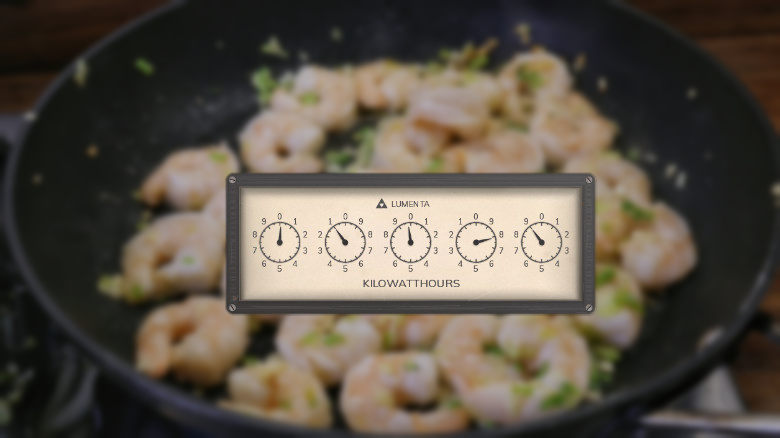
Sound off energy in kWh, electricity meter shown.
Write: 979 kWh
